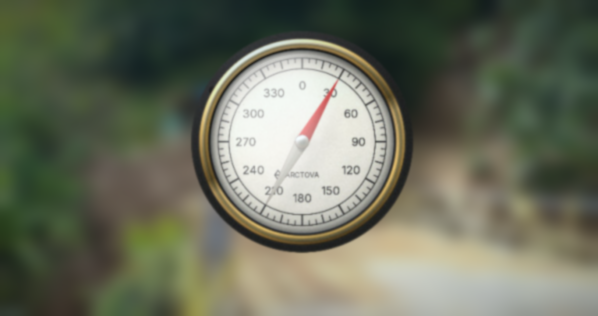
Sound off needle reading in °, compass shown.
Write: 30 °
